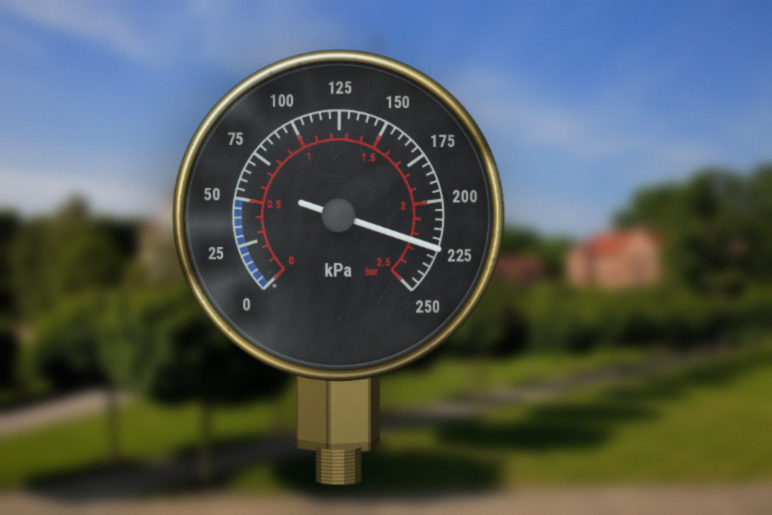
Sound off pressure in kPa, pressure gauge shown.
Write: 225 kPa
